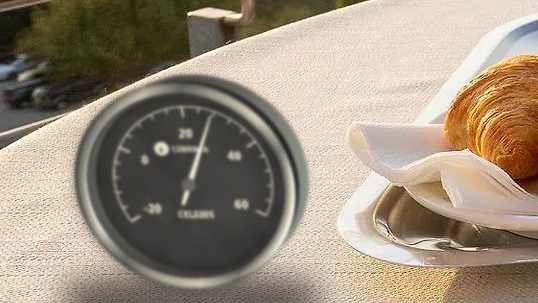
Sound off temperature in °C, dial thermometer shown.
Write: 28 °C
